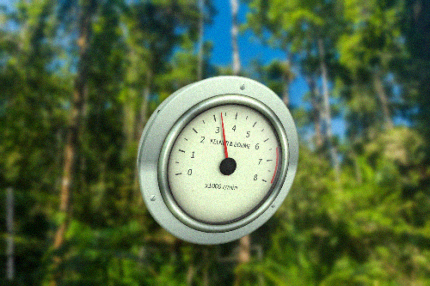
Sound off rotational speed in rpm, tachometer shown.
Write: 3250 rpm
